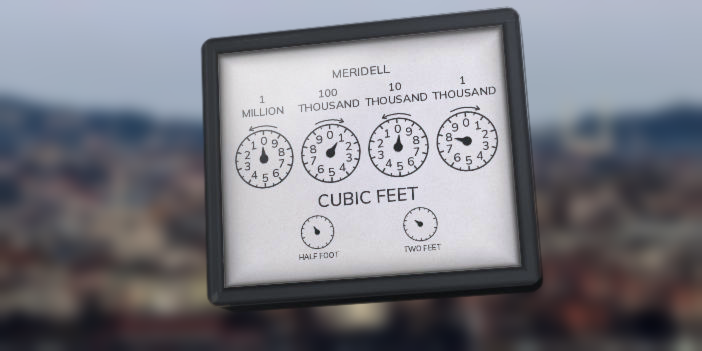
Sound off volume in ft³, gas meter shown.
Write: 9800 ft³
